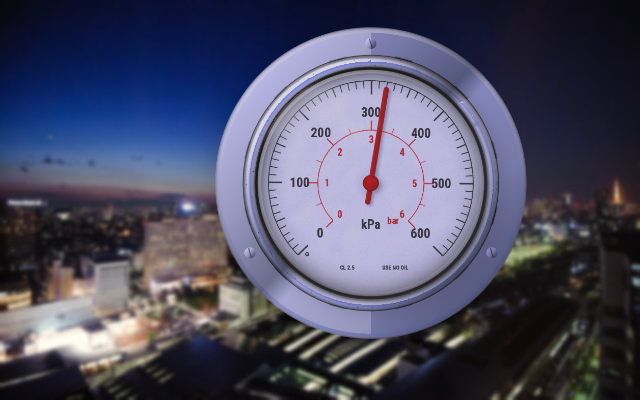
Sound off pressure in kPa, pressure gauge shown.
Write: 320 kPa
